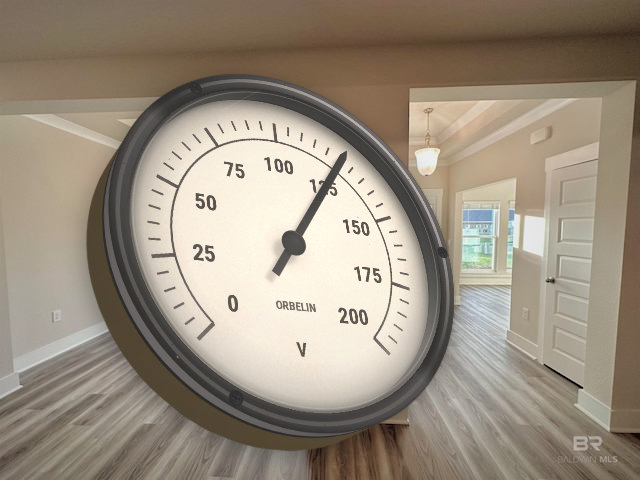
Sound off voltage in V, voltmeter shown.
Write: 125 V
